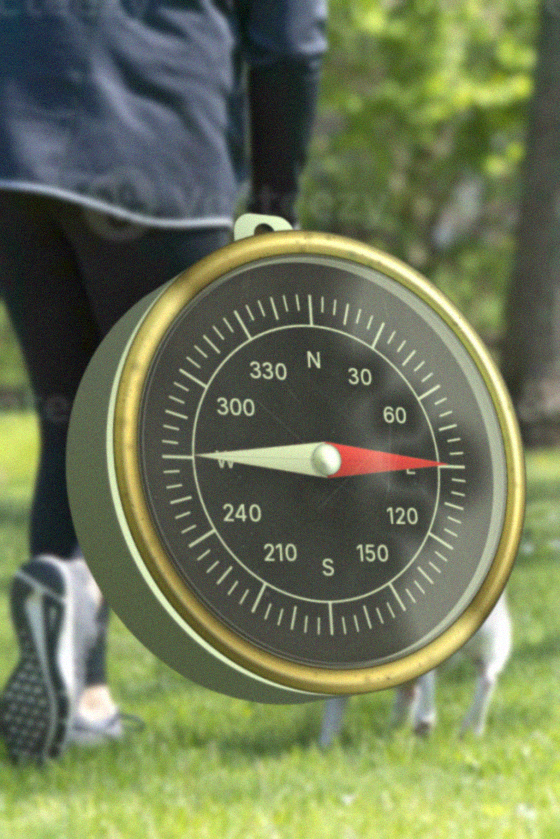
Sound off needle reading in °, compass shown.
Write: 90 °
